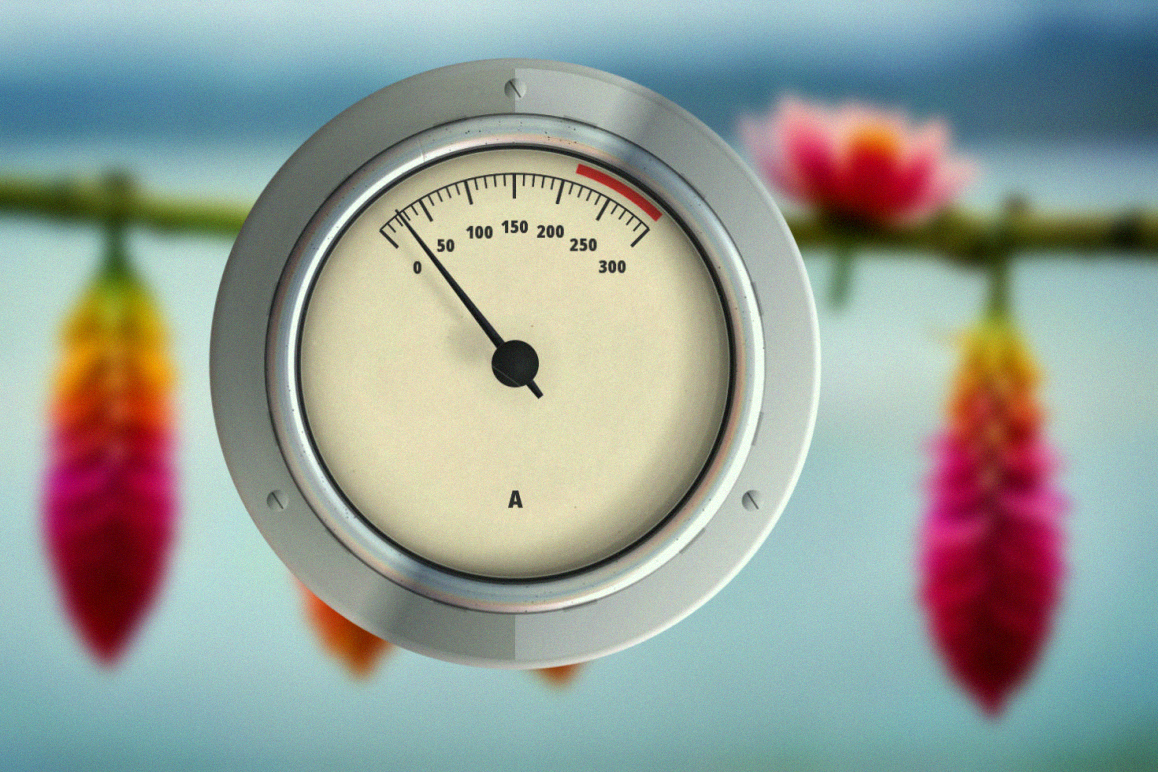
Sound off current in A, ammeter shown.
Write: 25 A
